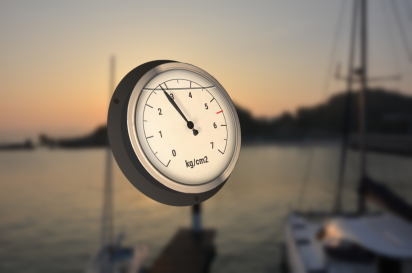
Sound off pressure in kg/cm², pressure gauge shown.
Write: 2.75 kg/cm²
